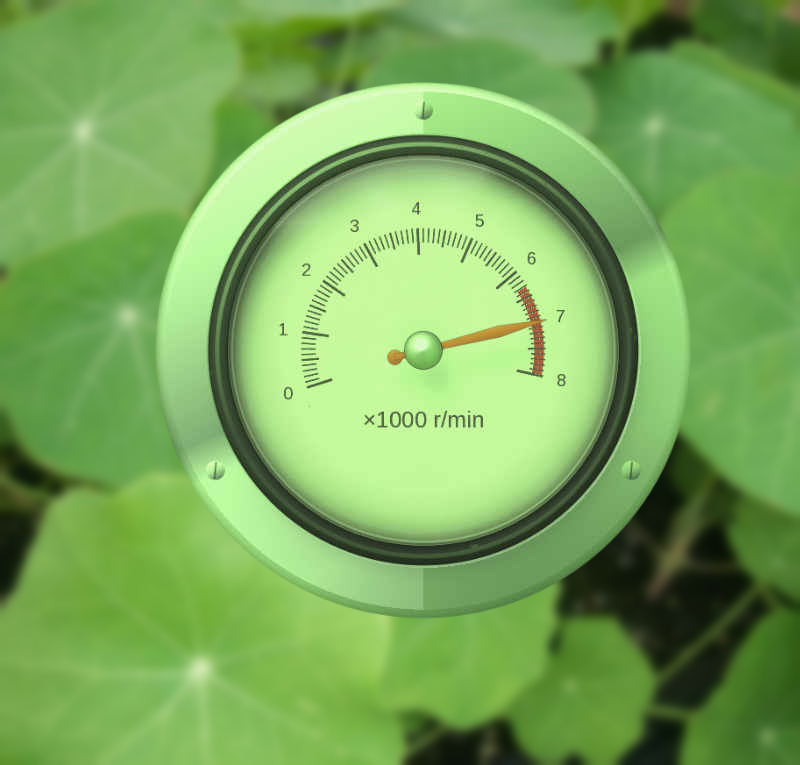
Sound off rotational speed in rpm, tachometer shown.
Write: 7000 rpm
